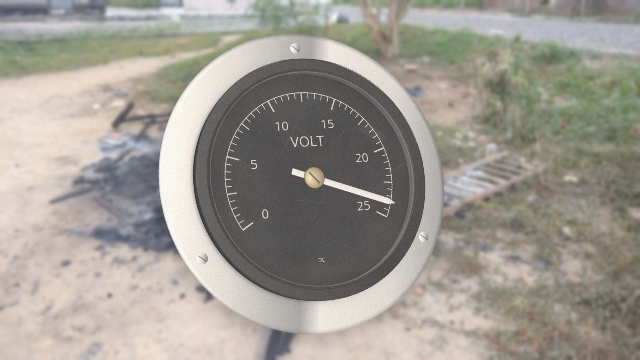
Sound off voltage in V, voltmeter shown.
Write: 24 V
